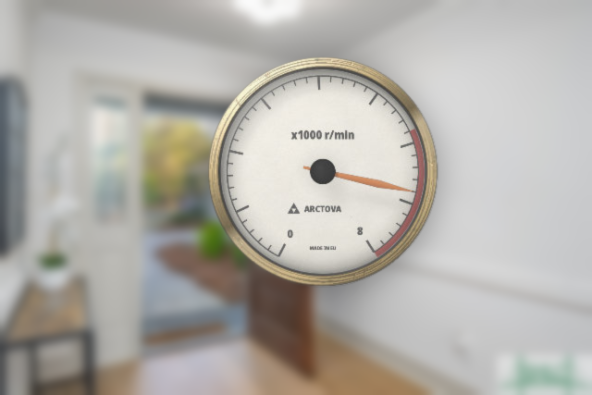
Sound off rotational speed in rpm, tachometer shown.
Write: 6800 rpm
